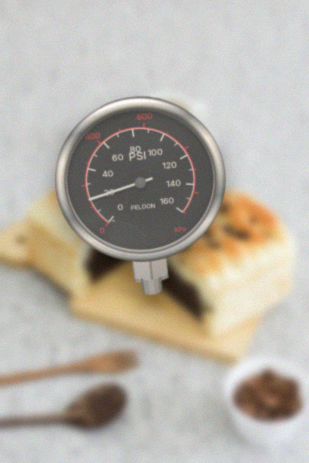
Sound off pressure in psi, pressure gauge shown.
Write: 20 psi
